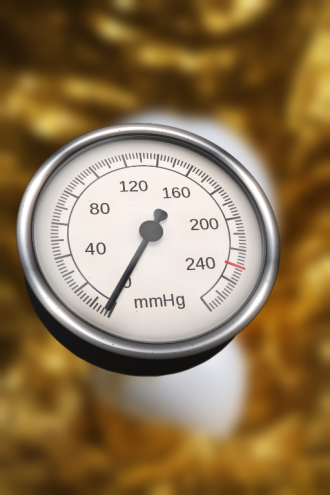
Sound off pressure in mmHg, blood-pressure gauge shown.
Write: 2 mmHg
